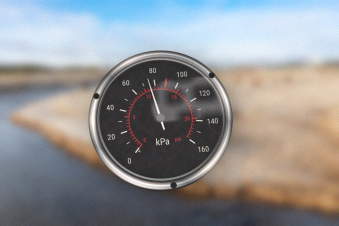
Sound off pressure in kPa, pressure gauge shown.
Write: 75 kPa
